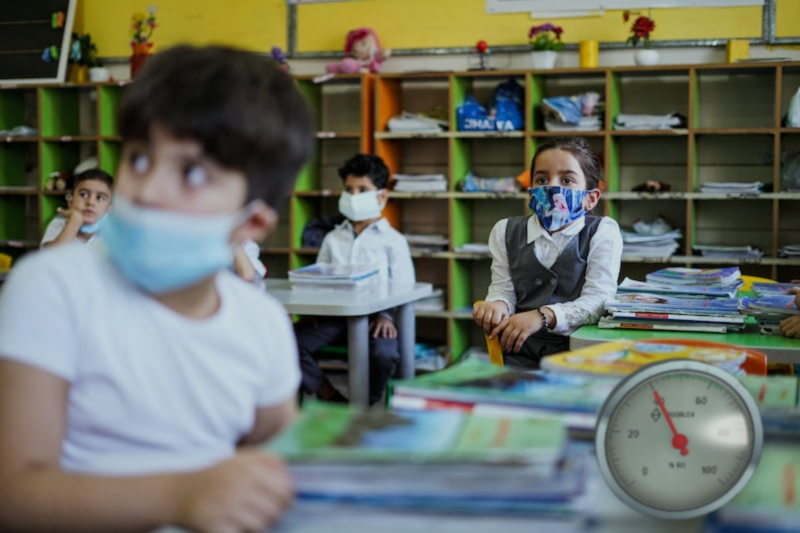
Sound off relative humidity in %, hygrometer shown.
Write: 40 %
